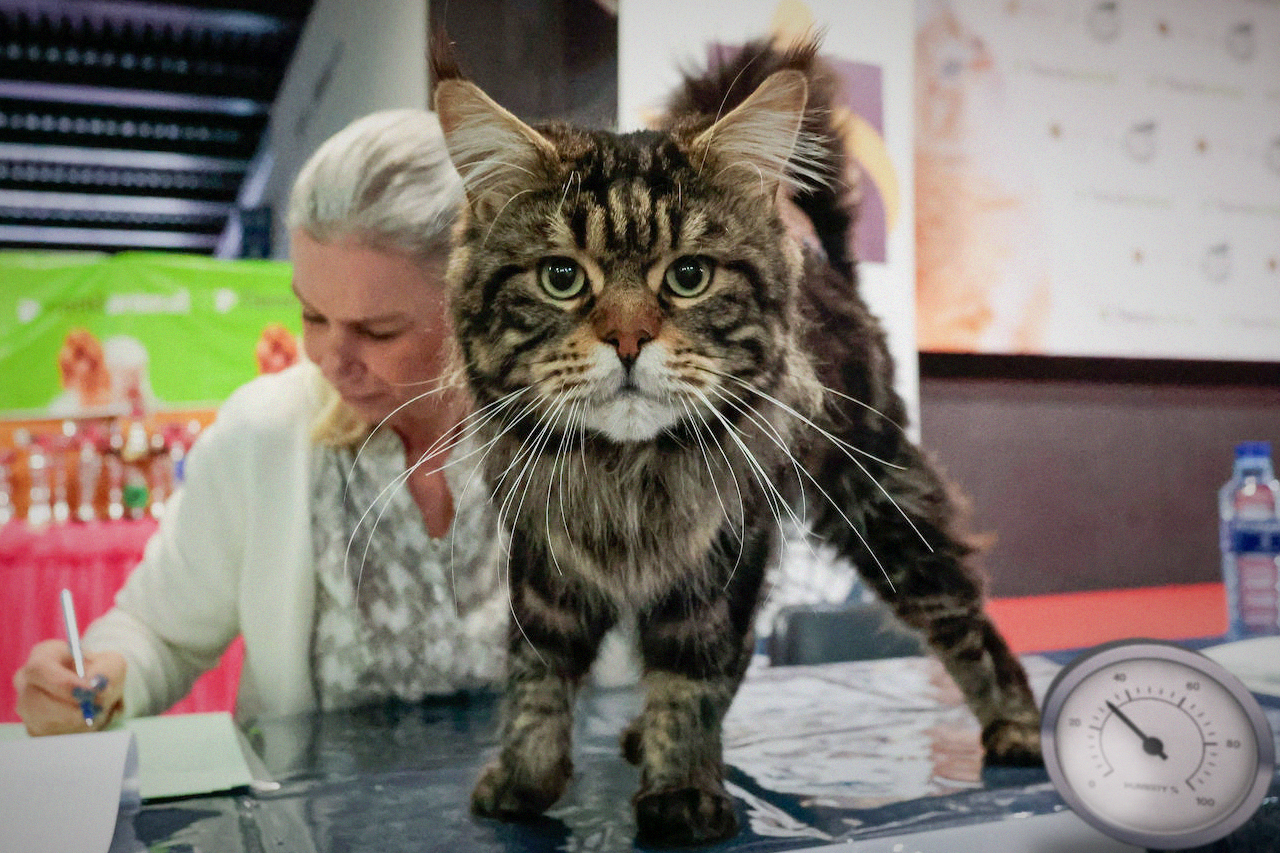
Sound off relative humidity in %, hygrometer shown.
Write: 32 %
